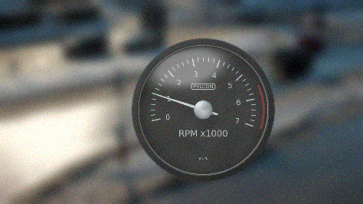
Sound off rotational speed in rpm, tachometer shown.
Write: 1000 rpm
